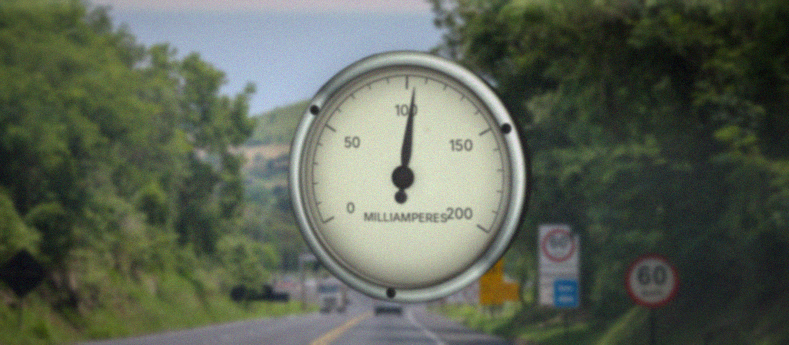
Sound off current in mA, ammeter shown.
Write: 105 mA
